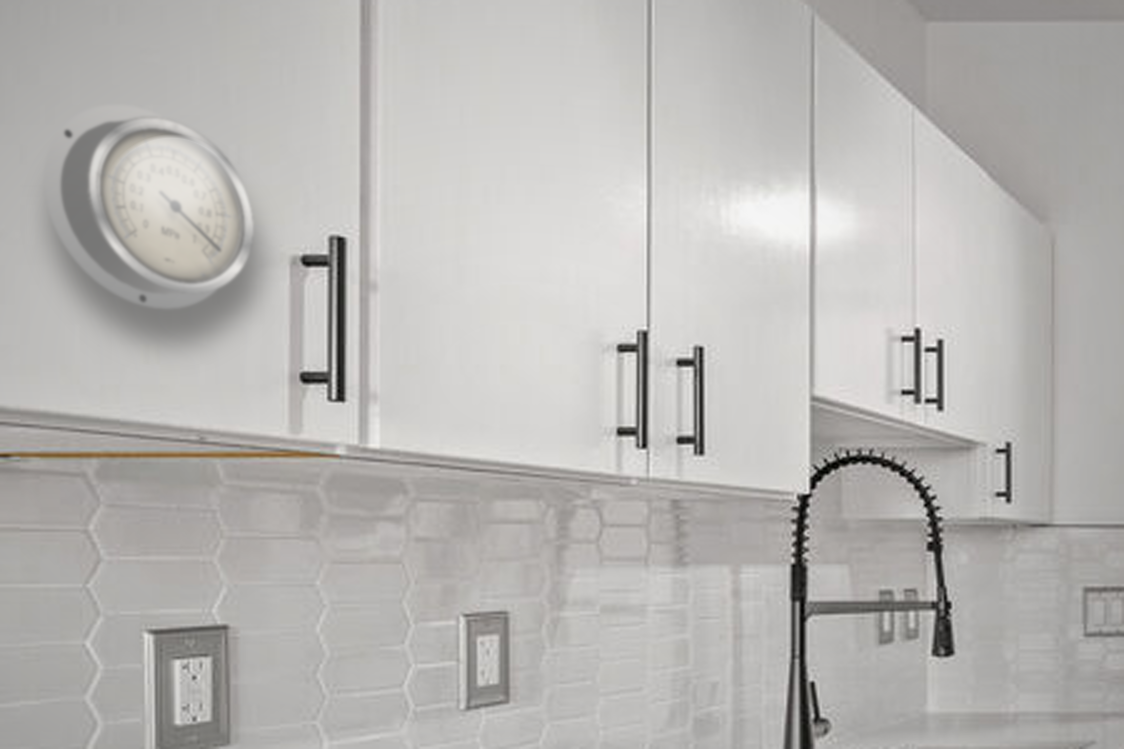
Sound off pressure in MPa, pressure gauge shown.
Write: 0.95 MPa
